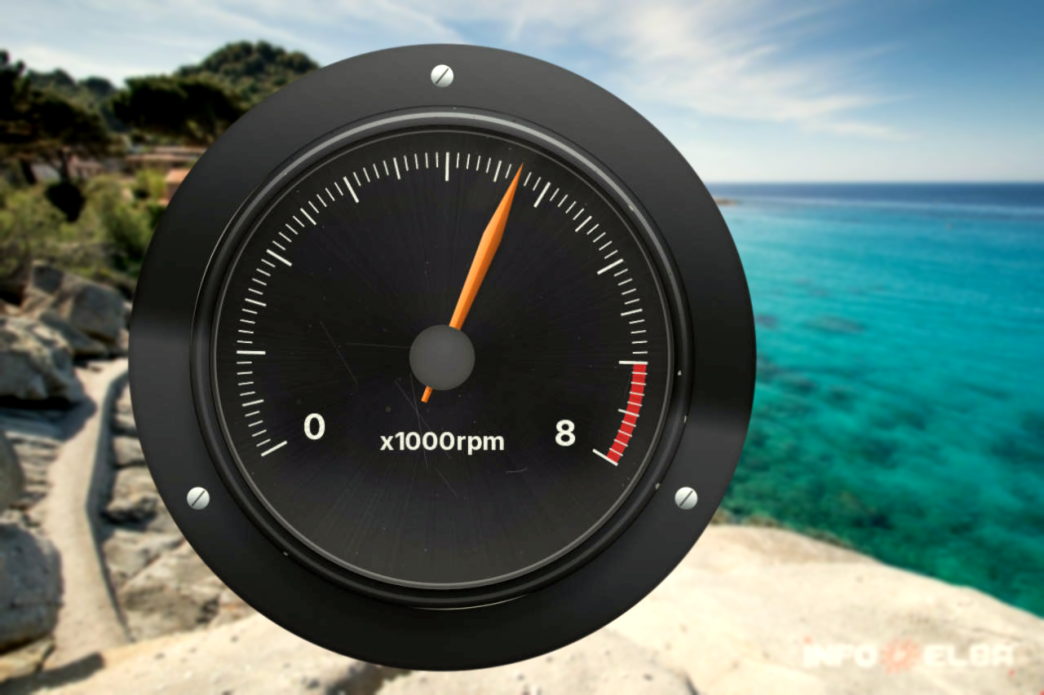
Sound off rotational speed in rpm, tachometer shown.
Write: 4700 rpm
